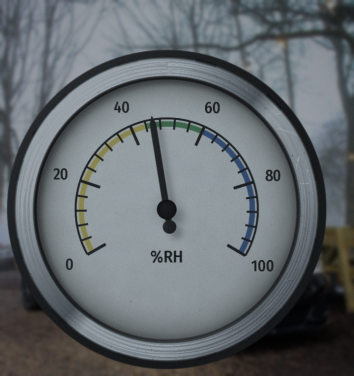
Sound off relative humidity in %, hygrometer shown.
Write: 46 %
